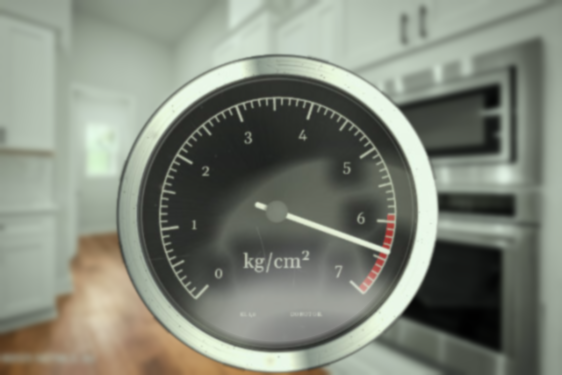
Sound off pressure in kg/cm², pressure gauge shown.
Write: 6.4 kg/cm²
